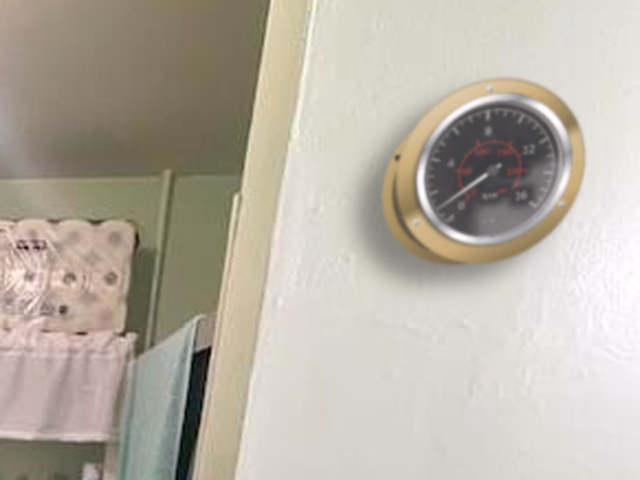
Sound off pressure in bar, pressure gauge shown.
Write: 1 bar
